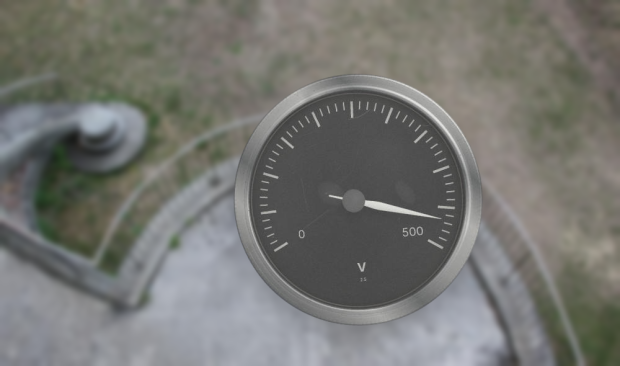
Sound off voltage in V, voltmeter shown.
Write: 465 V
